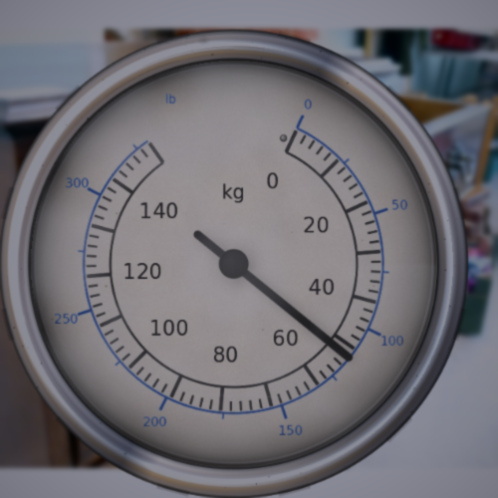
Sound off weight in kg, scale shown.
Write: 52 kg
